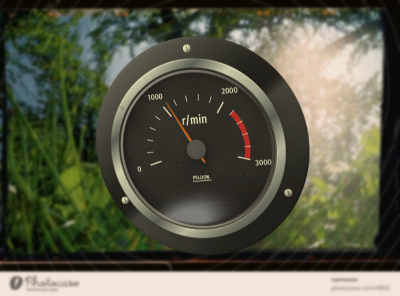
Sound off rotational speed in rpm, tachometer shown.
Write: 1100 rpm
